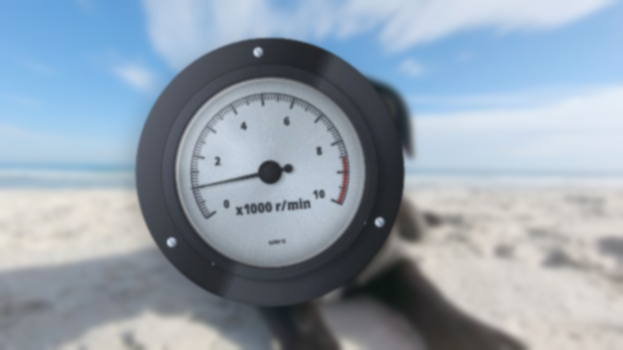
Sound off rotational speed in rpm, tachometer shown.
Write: 1000 rpm
